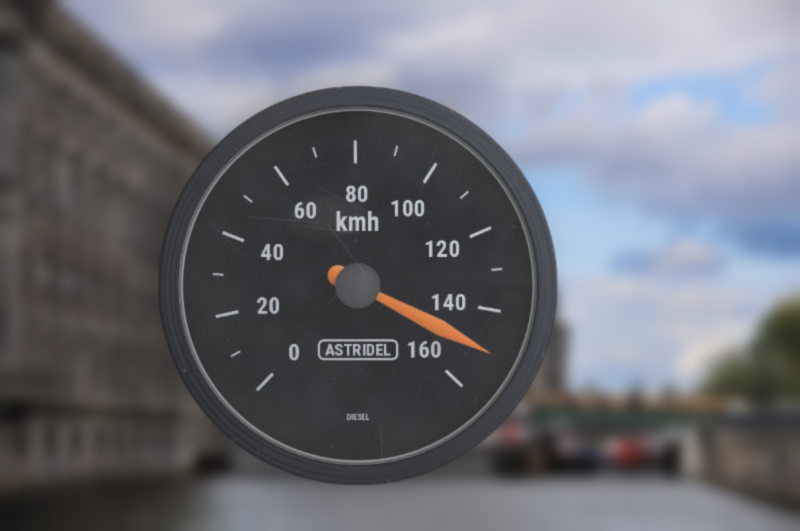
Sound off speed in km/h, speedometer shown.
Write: 150 km/h
